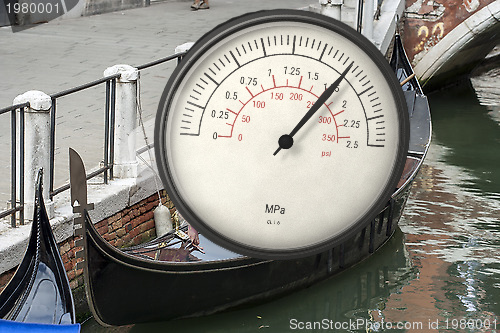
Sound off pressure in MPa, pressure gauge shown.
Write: 1.75 MPa
